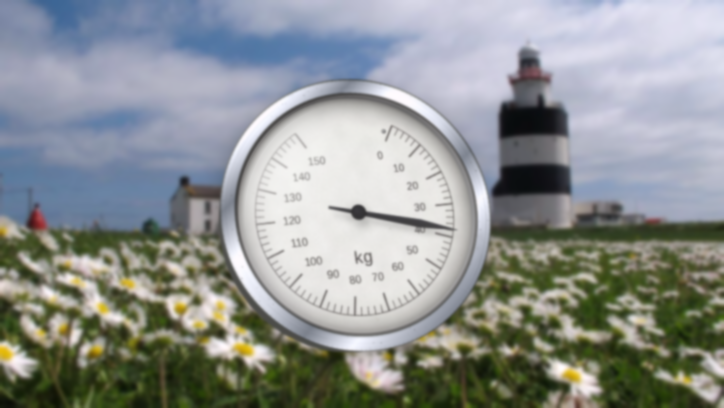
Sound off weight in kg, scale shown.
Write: 38 kg
